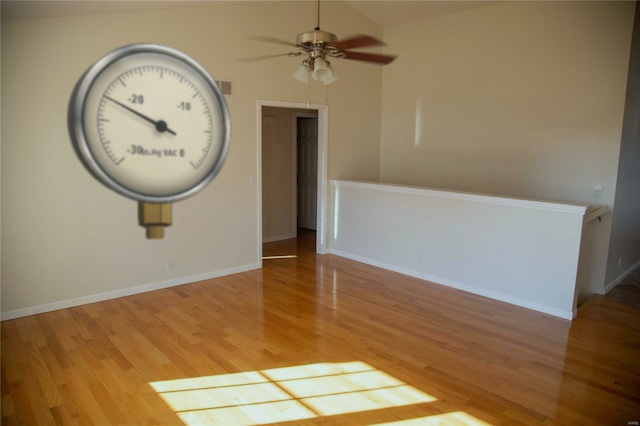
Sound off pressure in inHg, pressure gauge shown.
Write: -22.5 inHg
